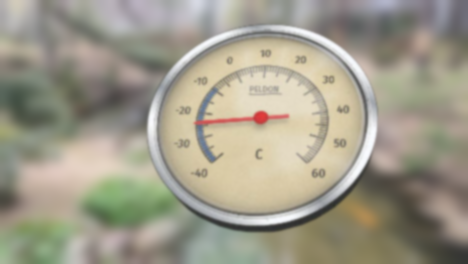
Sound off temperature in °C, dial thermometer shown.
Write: -25 °C
